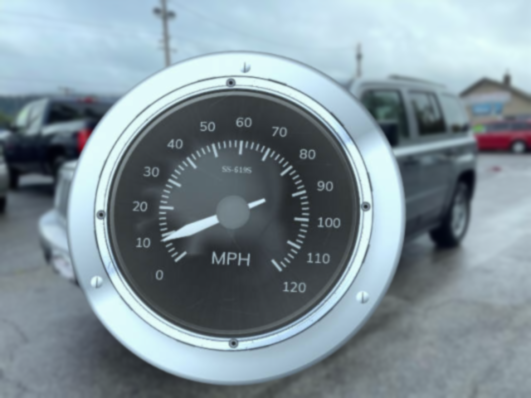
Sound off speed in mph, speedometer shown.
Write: 8 mph
